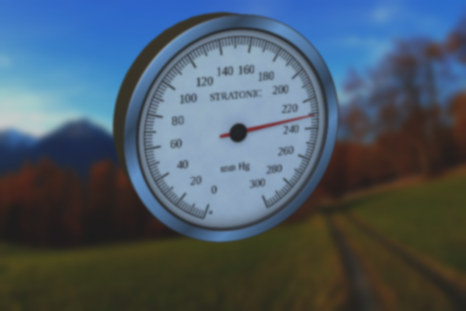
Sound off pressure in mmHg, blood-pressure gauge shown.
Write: 230 mmHg
